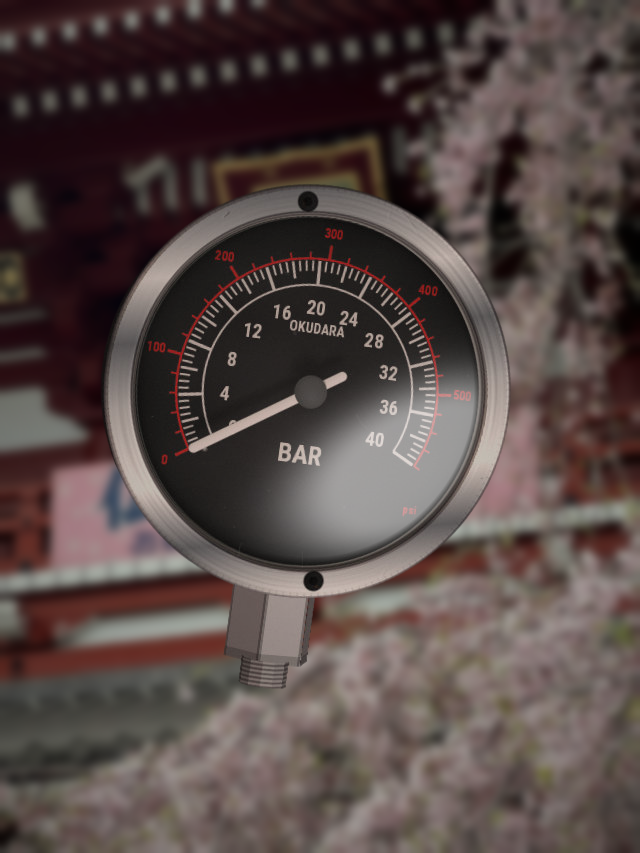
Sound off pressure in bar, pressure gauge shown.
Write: 0 bar
